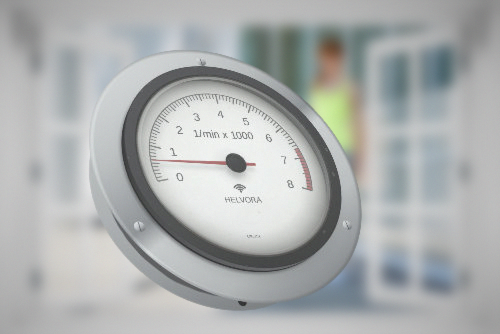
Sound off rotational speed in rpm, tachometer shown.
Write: 500 rpm
